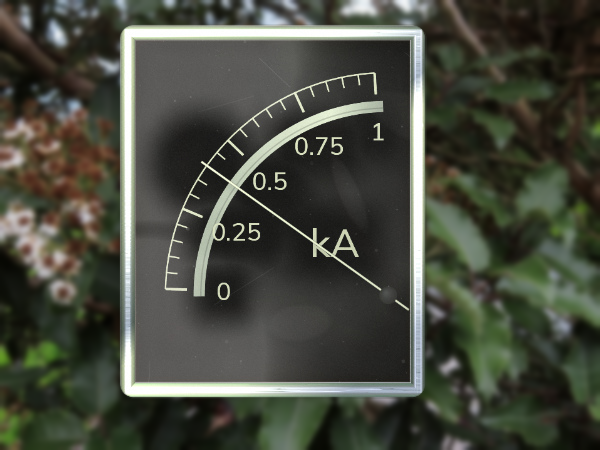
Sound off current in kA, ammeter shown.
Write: 0.4 kA
